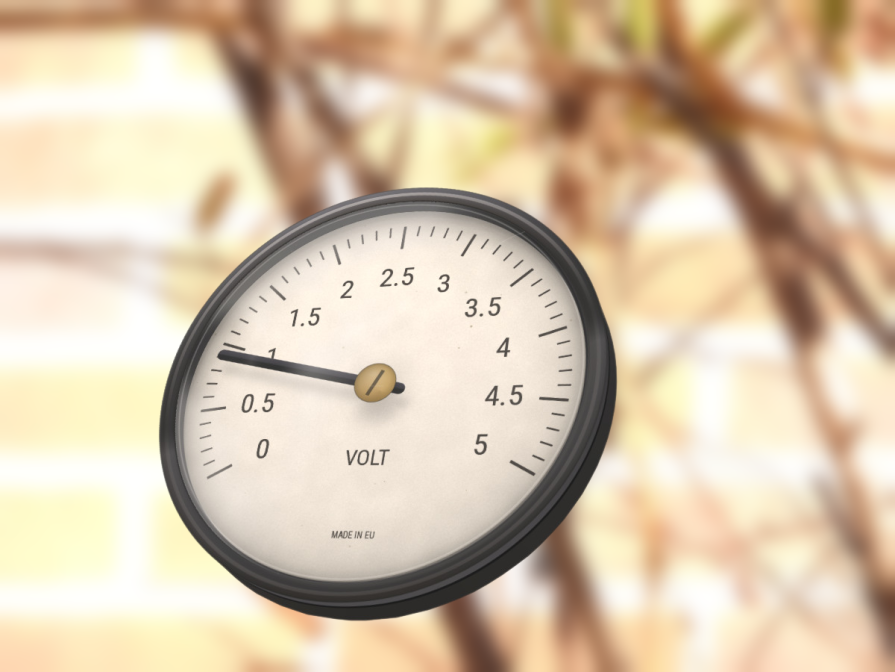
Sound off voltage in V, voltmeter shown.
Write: 0.9 V
